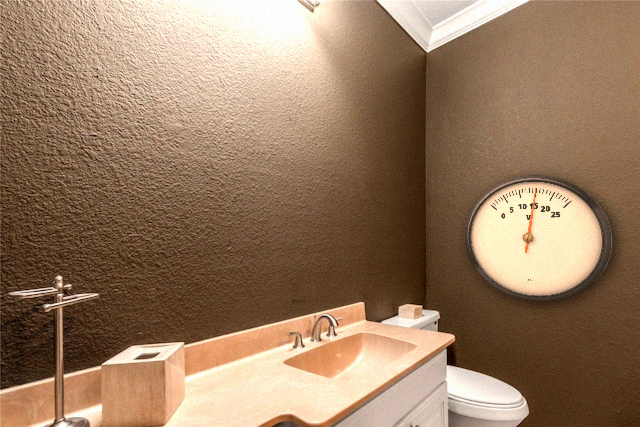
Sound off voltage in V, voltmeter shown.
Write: 15 V
